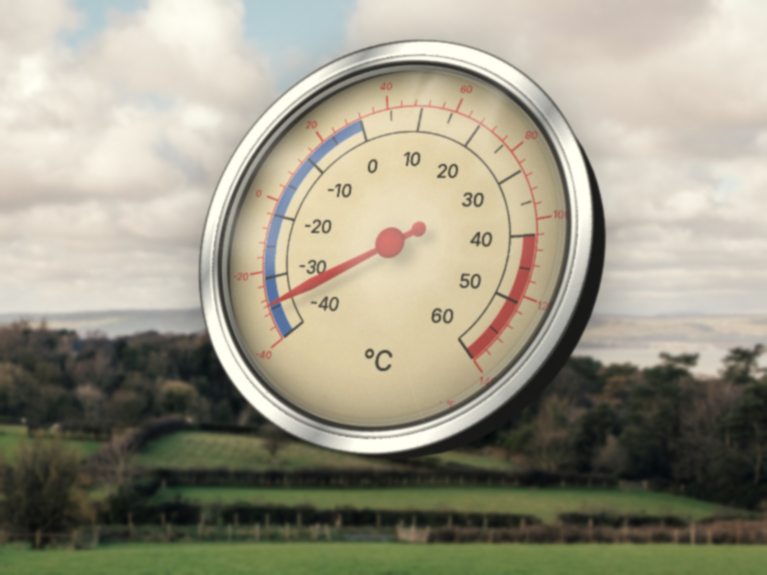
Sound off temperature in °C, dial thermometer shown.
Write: -35 °C
